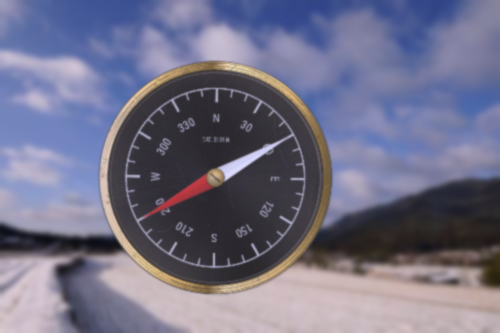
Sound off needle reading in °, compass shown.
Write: 240 °
